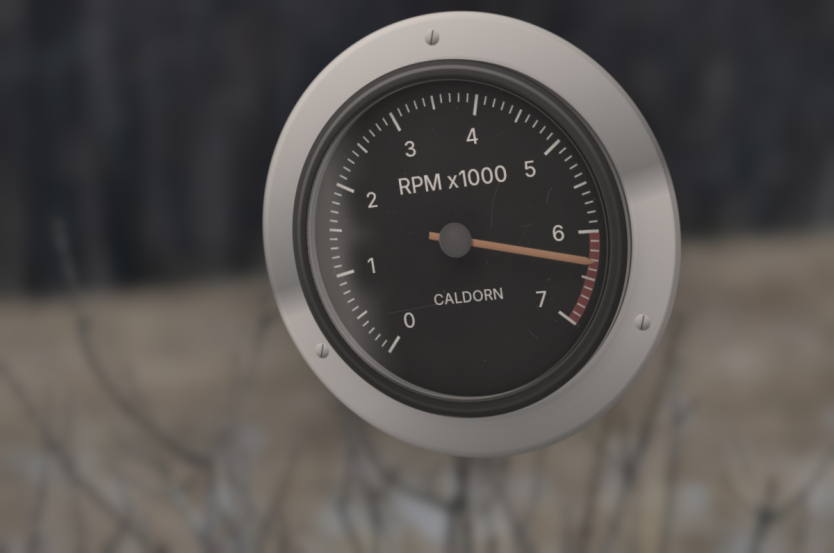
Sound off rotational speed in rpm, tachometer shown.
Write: 6300 rpm
